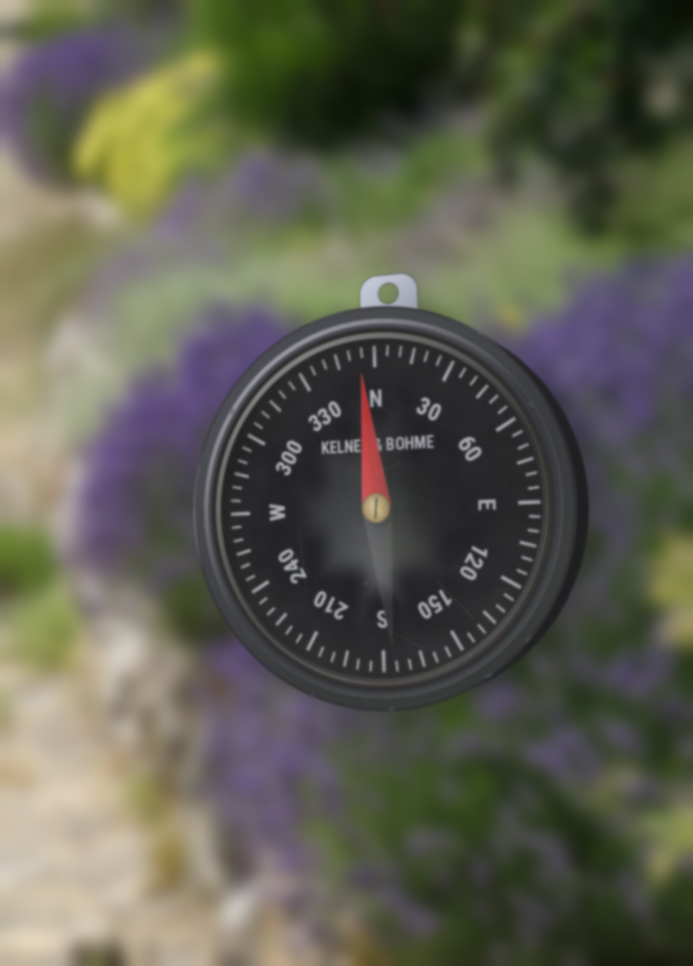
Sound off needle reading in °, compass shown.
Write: 355 °
